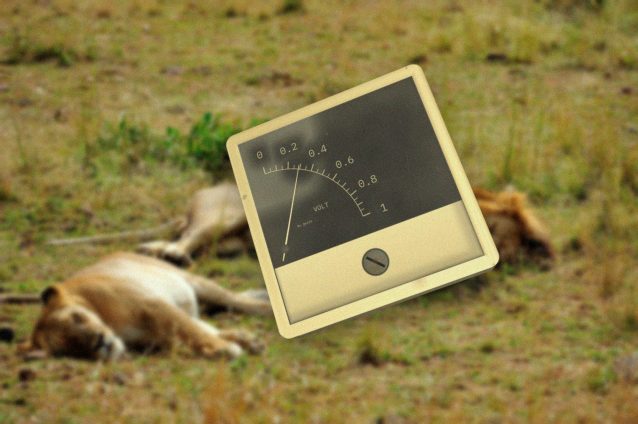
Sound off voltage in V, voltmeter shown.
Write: 0.3 V
